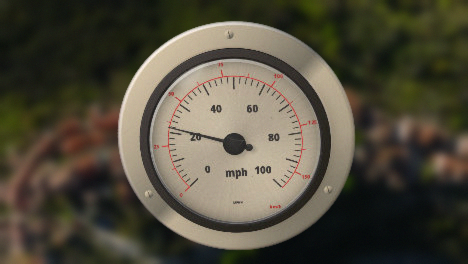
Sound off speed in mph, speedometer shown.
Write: 22 mph
